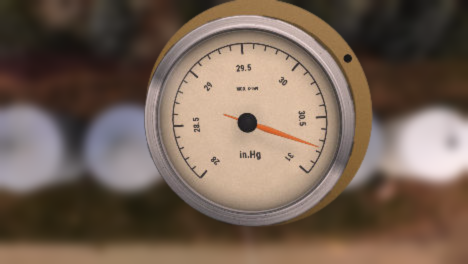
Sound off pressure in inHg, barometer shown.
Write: 30.75 inHg
